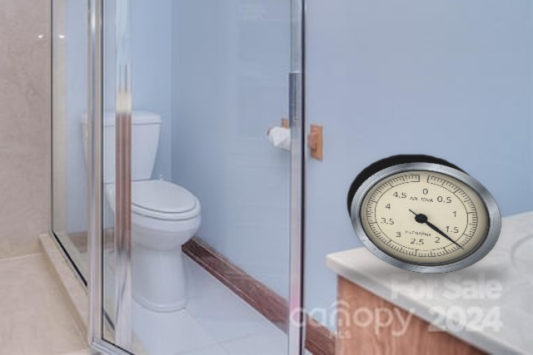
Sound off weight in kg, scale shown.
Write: 1.75 kg
